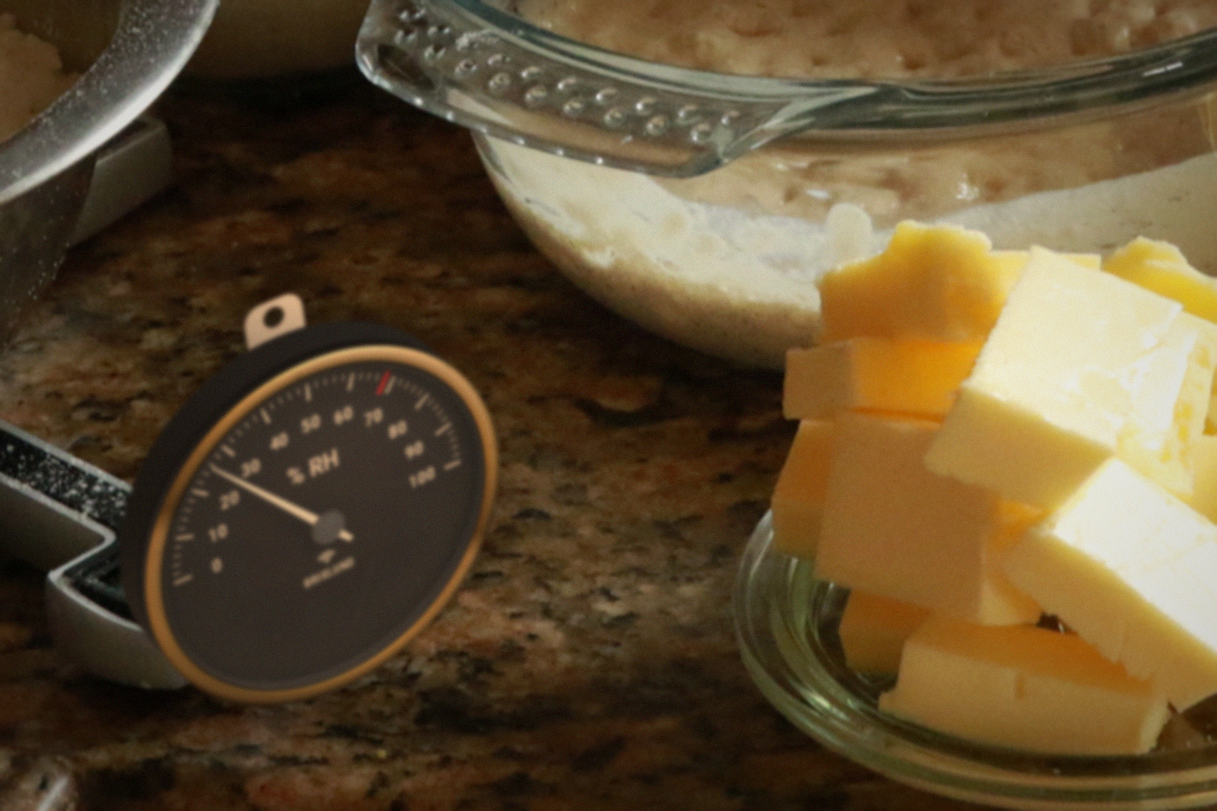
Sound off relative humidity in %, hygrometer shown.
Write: 26 %
